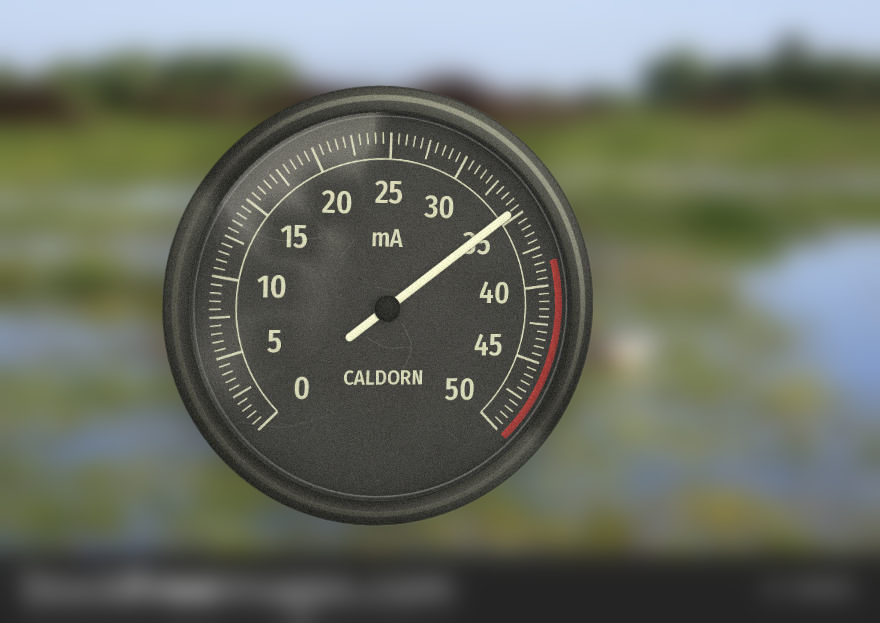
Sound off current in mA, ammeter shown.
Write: 34.5 mA
